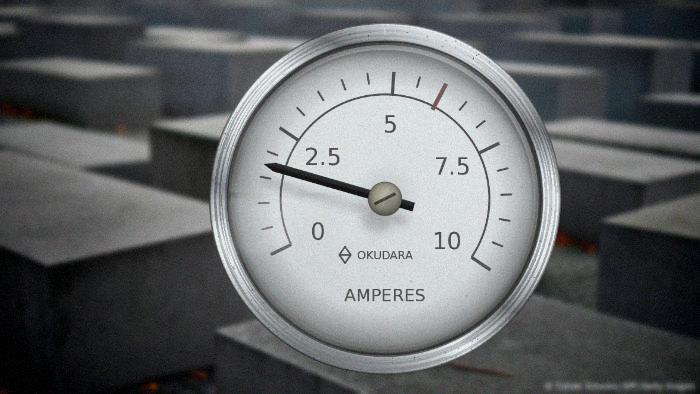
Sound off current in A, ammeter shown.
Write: 1.75 A
